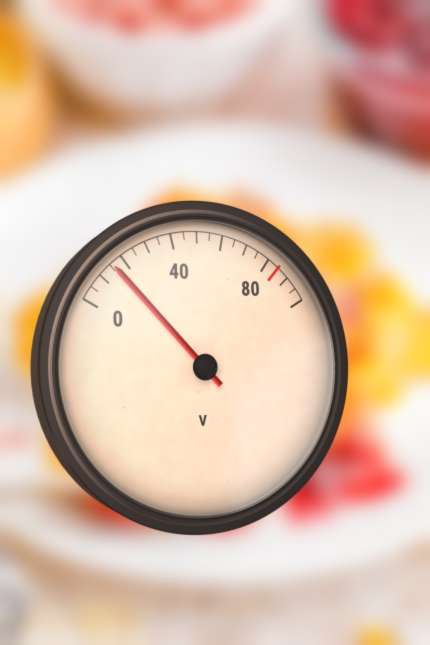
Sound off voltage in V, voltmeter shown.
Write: 15 V
